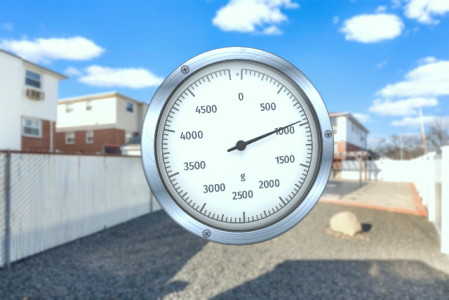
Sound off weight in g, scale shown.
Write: 950 g
